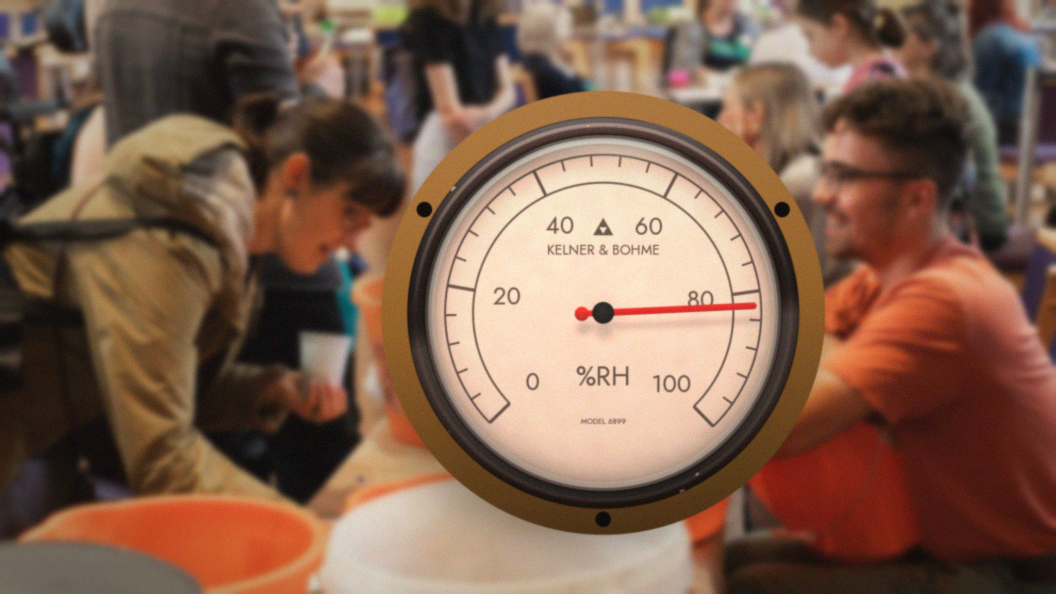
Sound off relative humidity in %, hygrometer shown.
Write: 82 %
